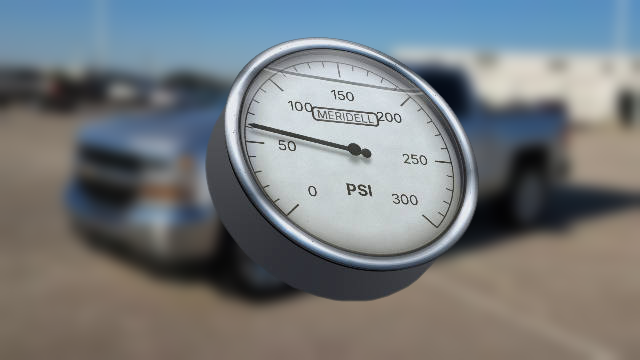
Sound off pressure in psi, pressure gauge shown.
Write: 60 psi
